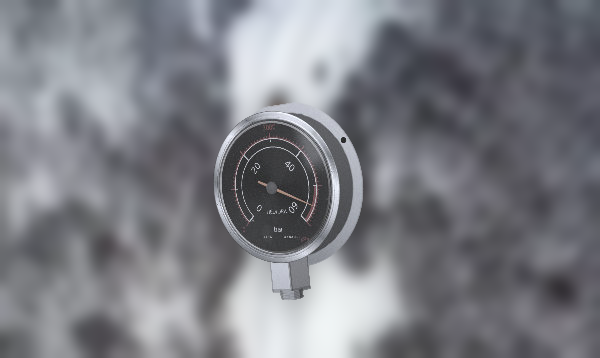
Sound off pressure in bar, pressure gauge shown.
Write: 55 bar
